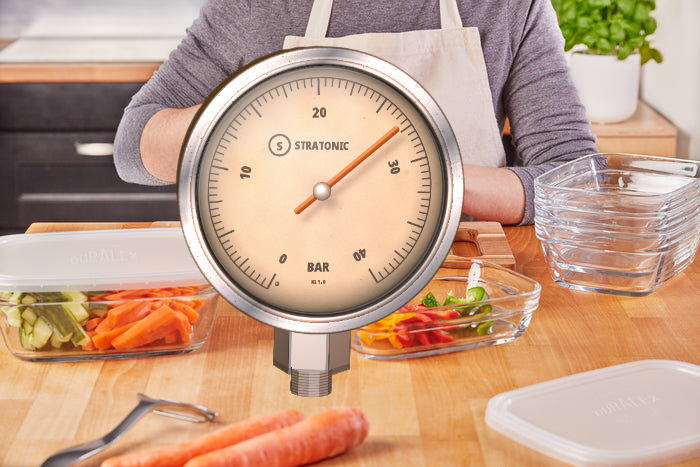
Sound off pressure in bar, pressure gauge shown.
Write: 27 bar
